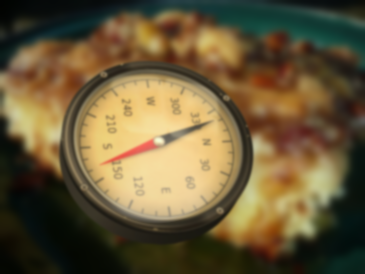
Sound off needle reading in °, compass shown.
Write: 160 °
